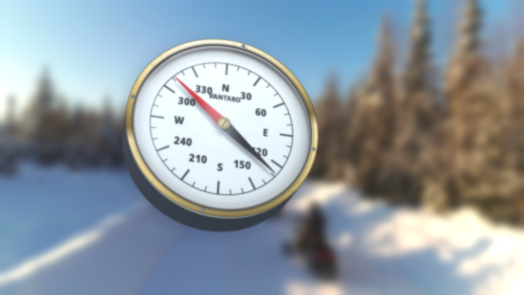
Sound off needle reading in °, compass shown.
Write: 310 °
